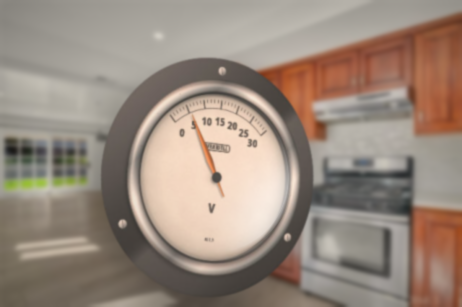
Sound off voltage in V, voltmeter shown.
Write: 5 V
